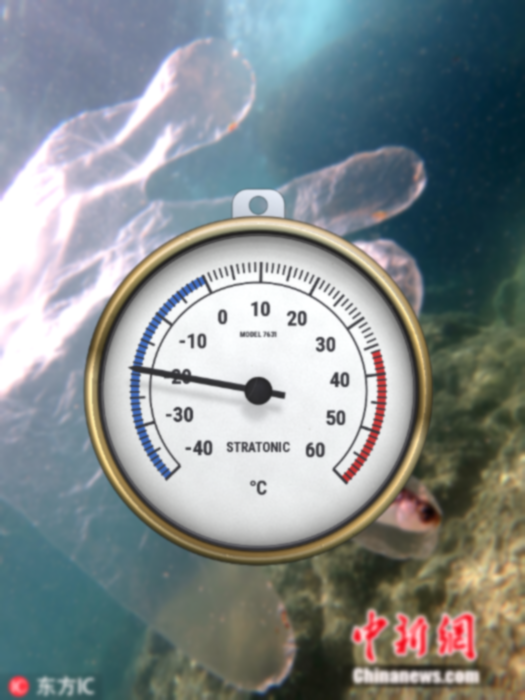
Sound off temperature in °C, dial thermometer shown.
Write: -20 °C
